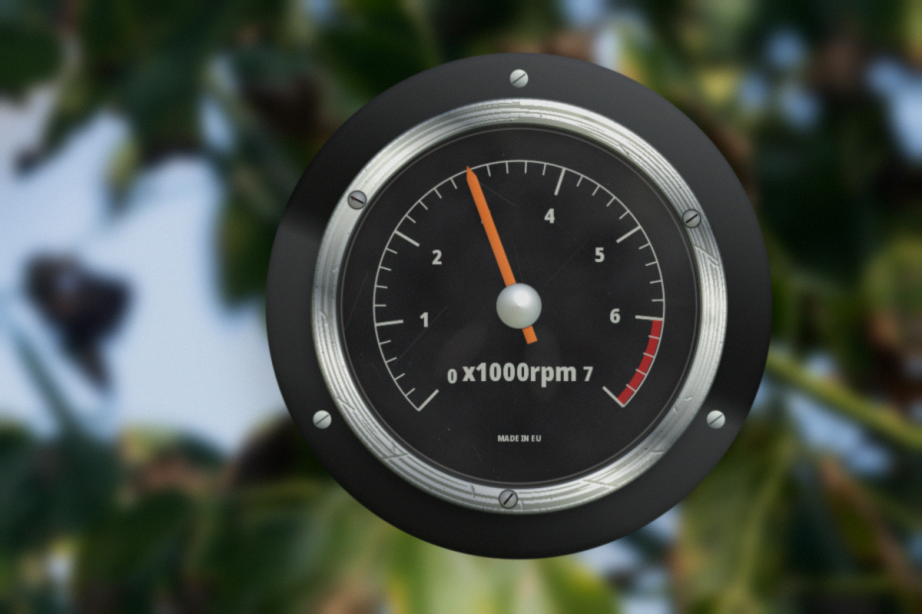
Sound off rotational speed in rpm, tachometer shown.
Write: 3000 rpm
